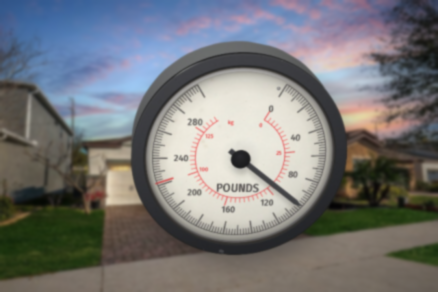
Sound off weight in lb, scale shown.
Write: 100 lb
